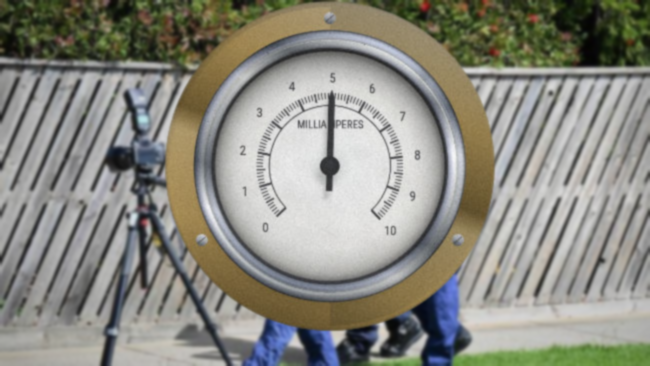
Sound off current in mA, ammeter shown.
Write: 5 mA
